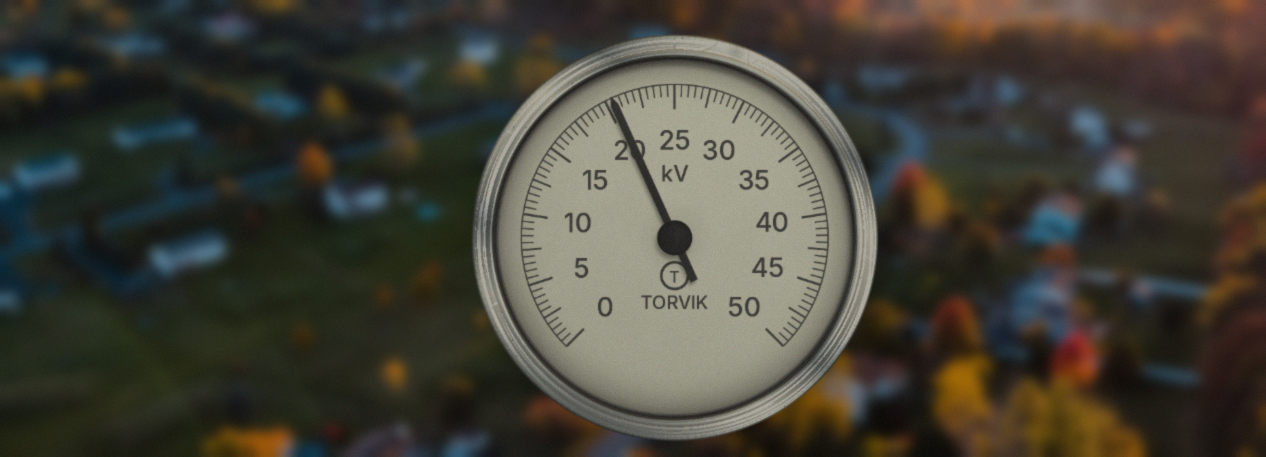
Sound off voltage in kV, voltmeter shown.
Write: 20.5 kV
